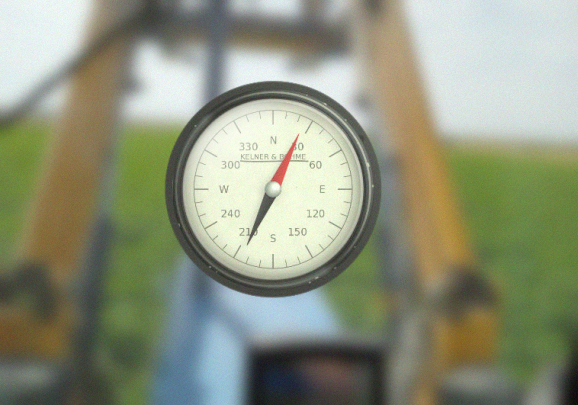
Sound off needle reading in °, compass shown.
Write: 25 °
